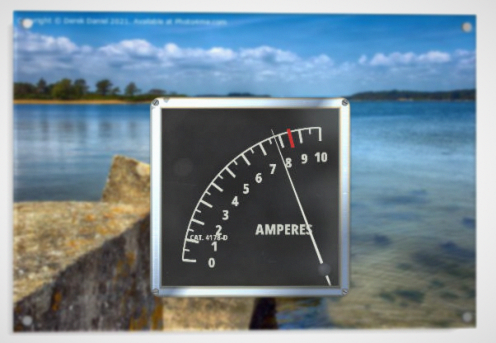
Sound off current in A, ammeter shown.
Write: 7.75 A
